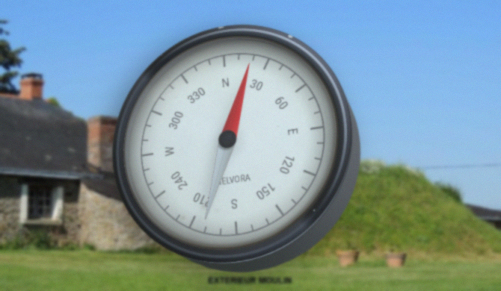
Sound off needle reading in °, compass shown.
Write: 20 °
